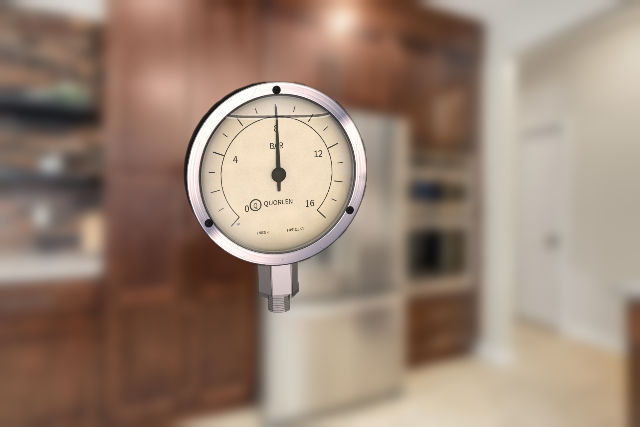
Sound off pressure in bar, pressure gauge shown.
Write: 8 bar
